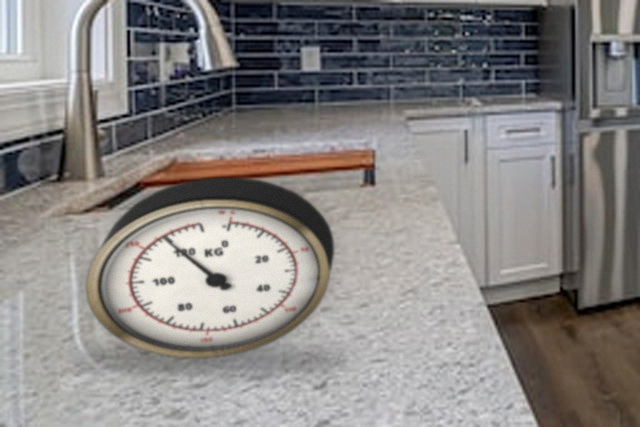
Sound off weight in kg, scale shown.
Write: 120 kg
